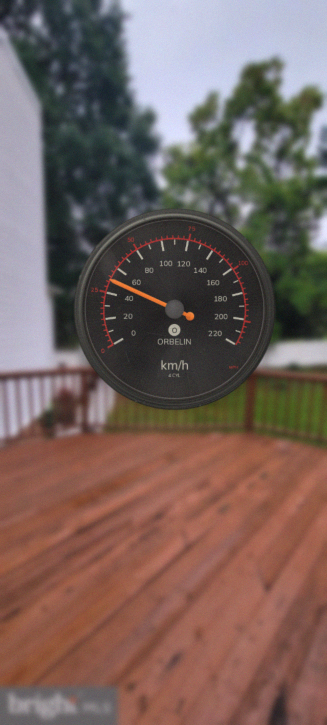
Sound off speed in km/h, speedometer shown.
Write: 50 km/h
